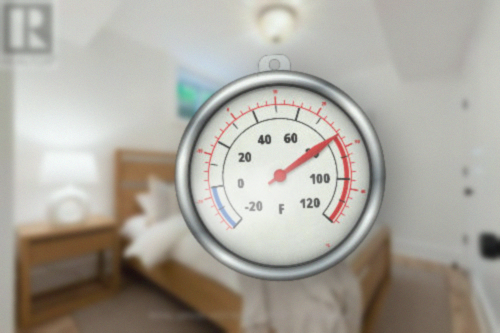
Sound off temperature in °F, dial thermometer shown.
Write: 80 °F
